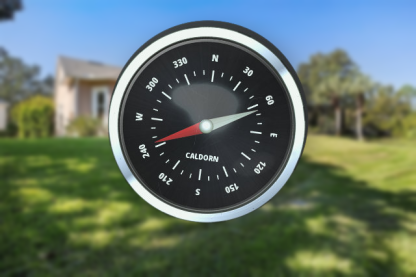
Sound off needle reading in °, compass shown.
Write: 245 °
